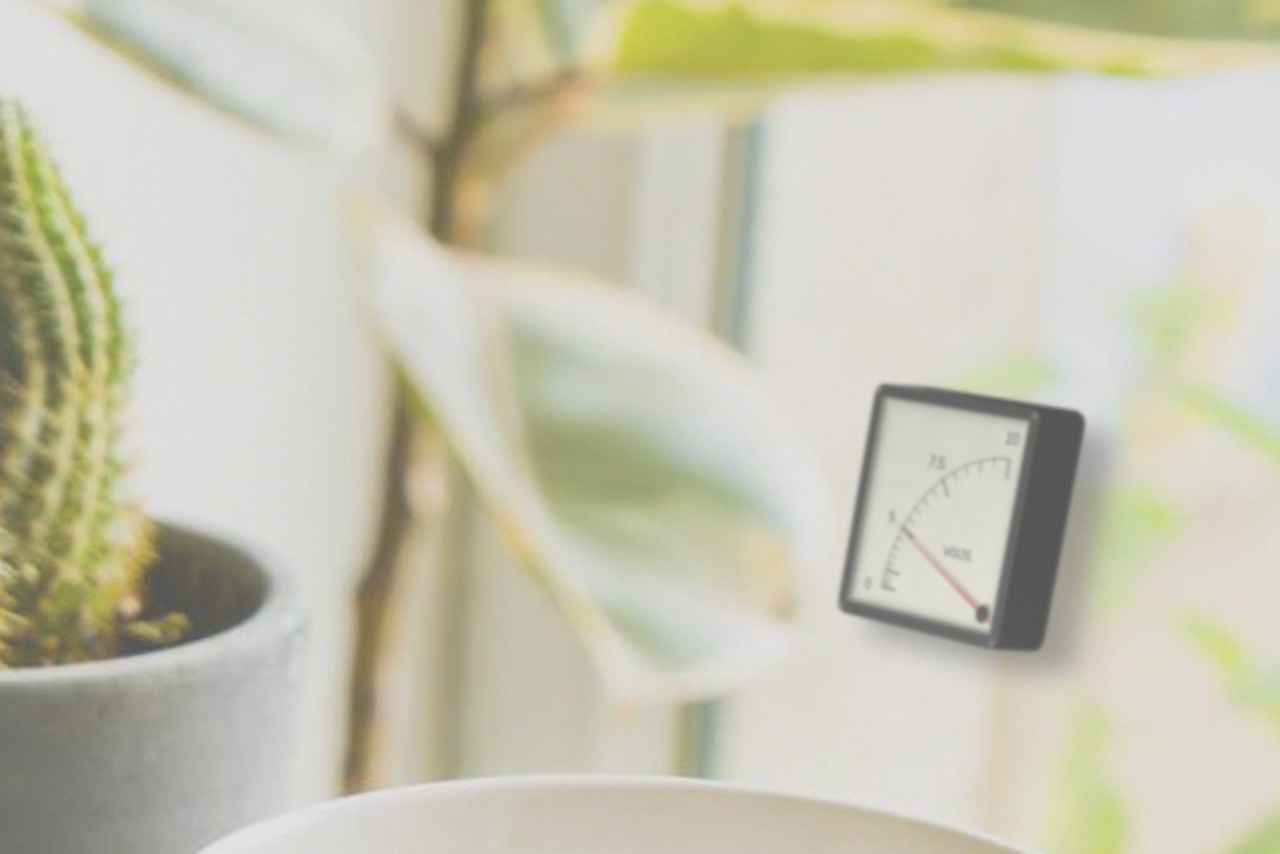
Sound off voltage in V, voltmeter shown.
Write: 5 V
